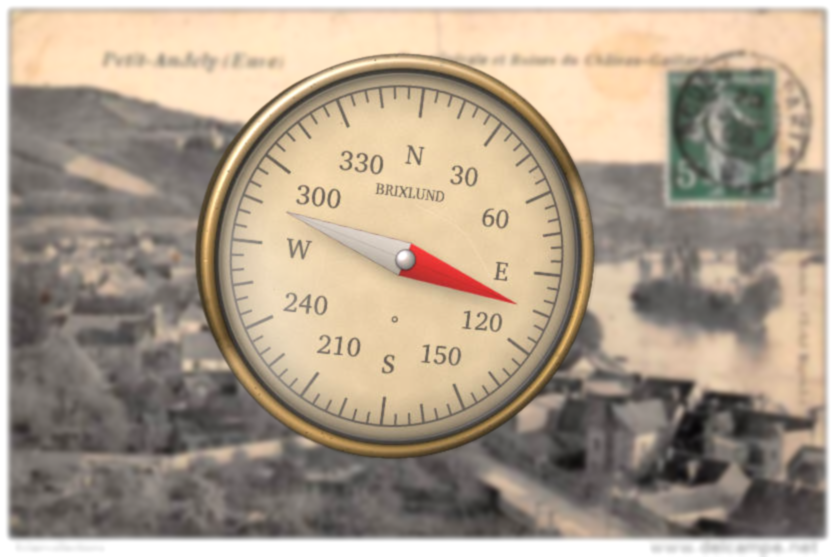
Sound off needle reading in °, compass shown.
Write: 105 °
